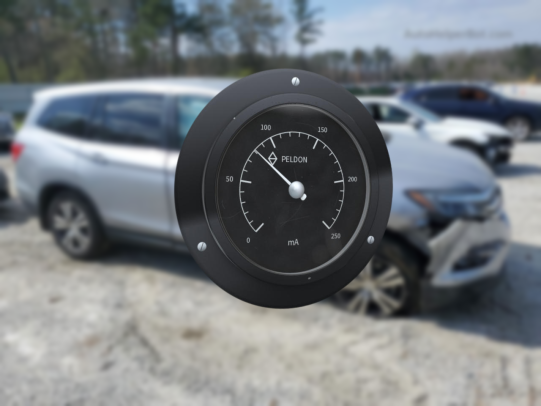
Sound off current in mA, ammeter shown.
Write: 80 mA
